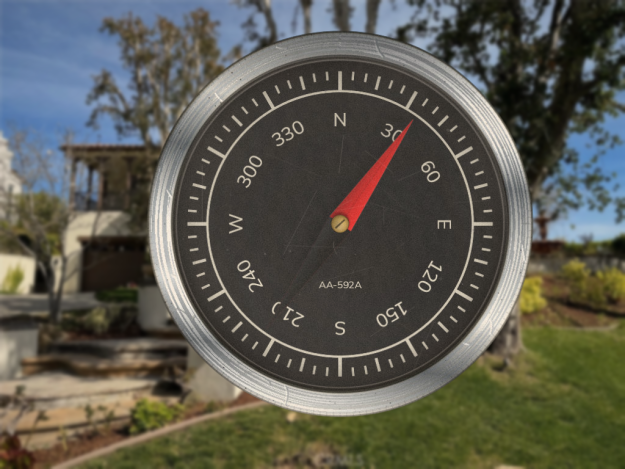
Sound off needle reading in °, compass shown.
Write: 35 °
